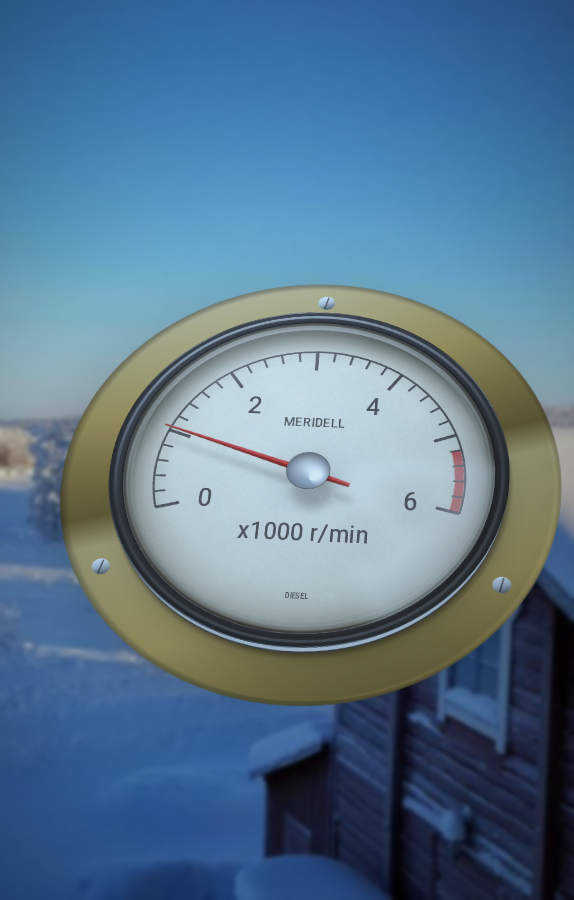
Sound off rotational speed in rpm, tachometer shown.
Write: 1000 rpm
